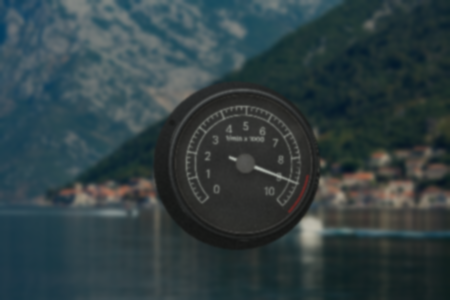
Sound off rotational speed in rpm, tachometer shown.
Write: 9000 rpm
